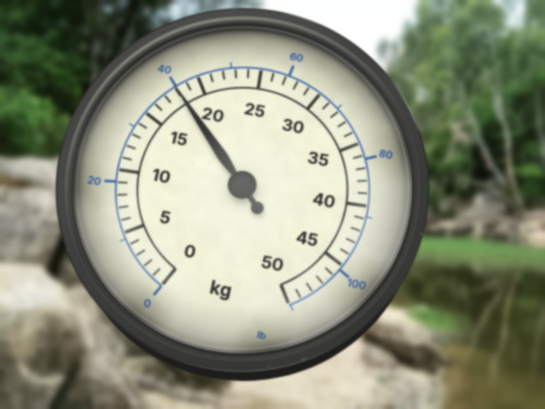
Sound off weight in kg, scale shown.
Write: 18 kg
